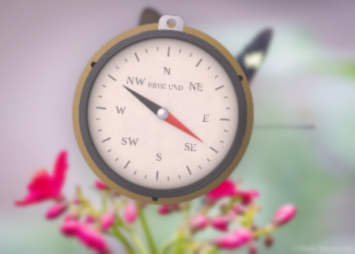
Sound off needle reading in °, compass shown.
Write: 120 °
